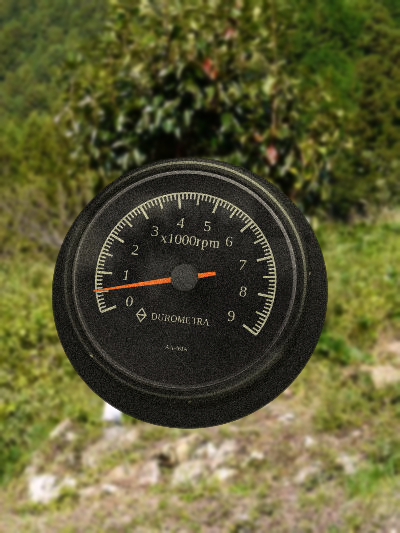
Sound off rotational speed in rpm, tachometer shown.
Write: 500 rpm
